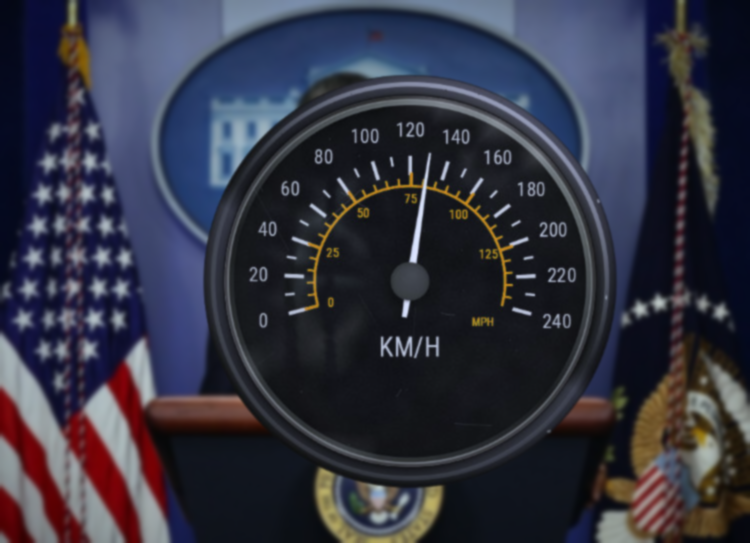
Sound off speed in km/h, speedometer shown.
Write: 130 km/h
